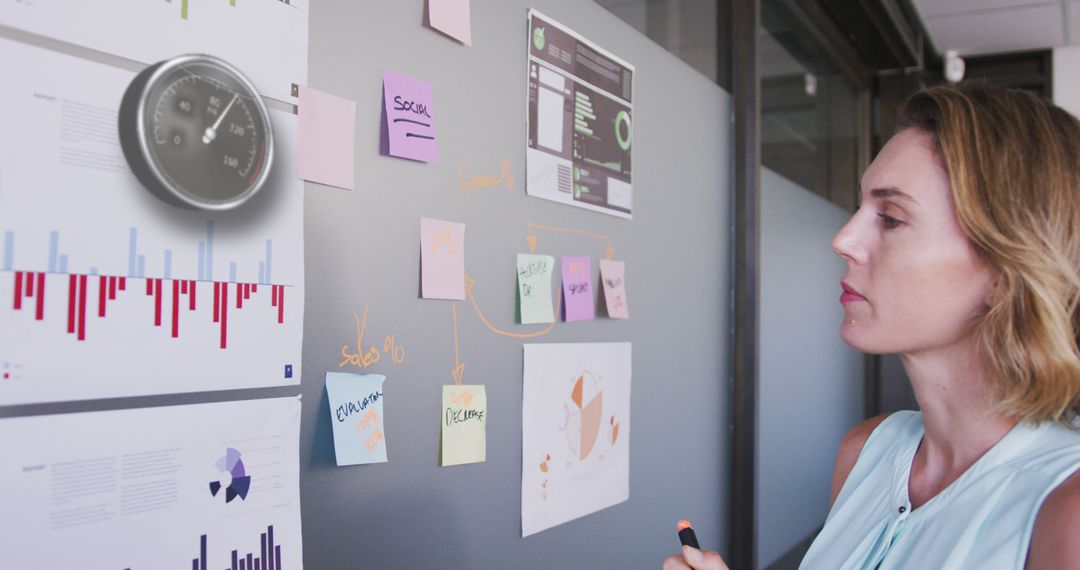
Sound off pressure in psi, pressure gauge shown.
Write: 95 psi
